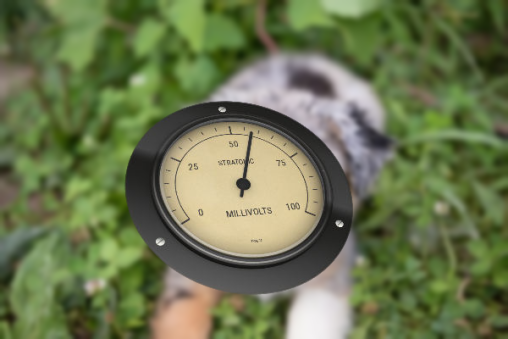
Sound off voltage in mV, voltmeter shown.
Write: 57.5 mV
